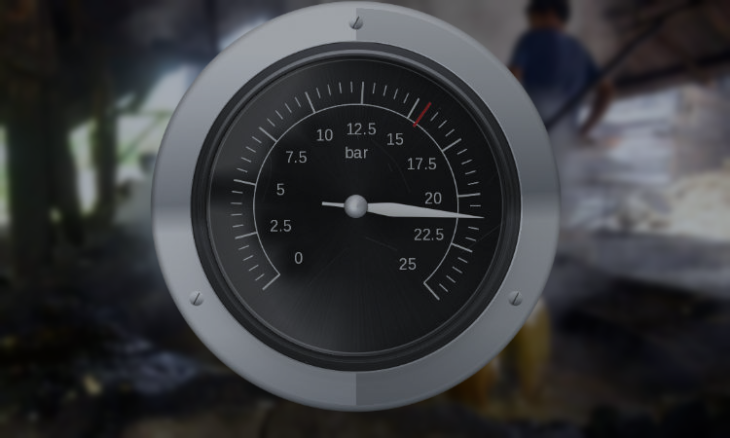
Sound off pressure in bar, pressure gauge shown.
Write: 21 bar
